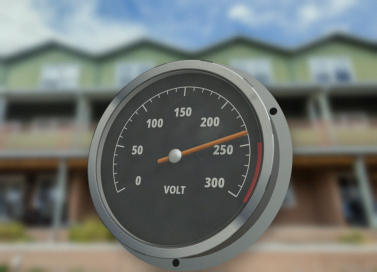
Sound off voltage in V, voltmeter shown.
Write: 240 V
